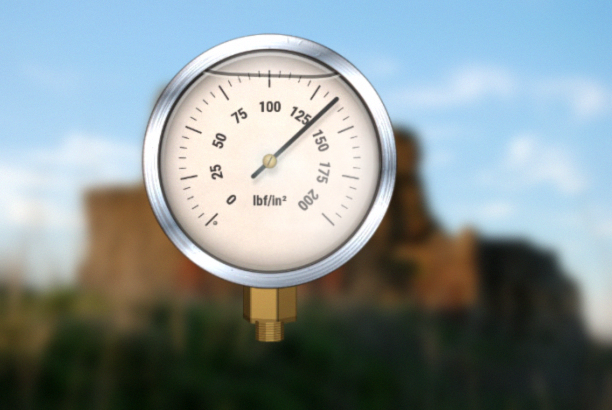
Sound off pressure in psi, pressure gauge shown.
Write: 135 psi
